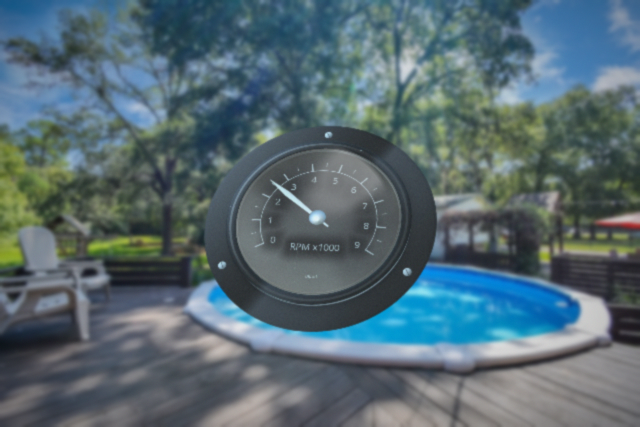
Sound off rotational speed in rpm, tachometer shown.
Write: 2500 rpm
